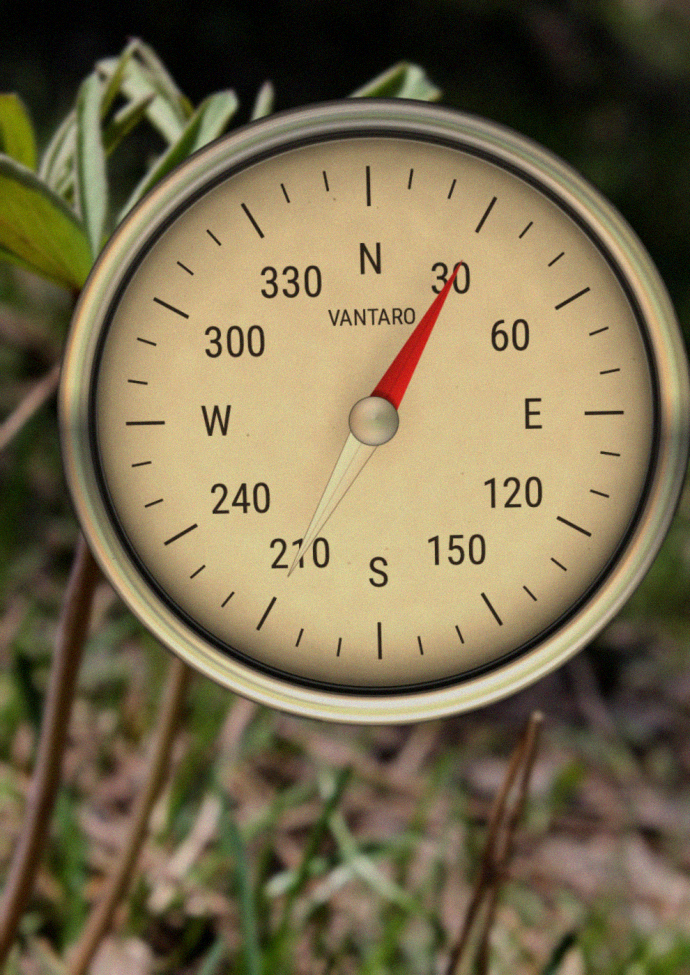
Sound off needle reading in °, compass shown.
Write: 30 °
